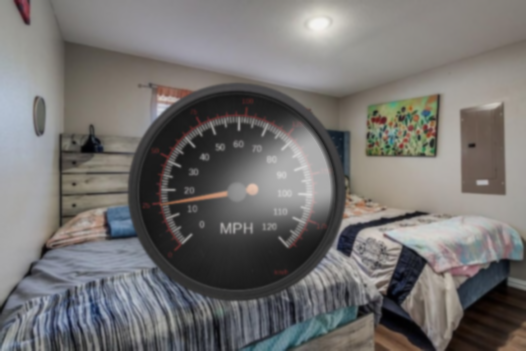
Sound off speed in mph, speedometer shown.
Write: 15 mph
